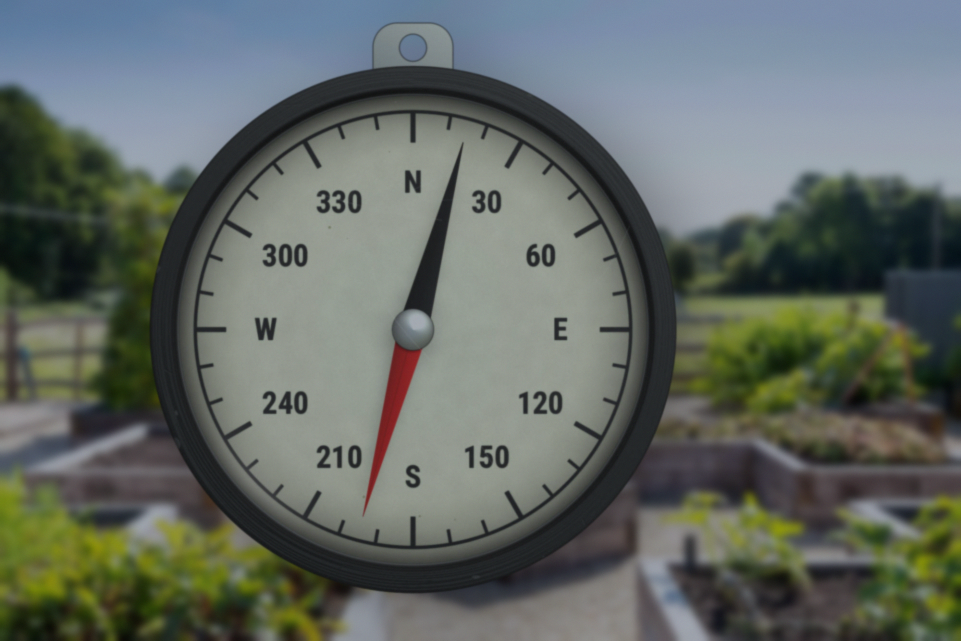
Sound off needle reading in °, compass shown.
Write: 195 °
